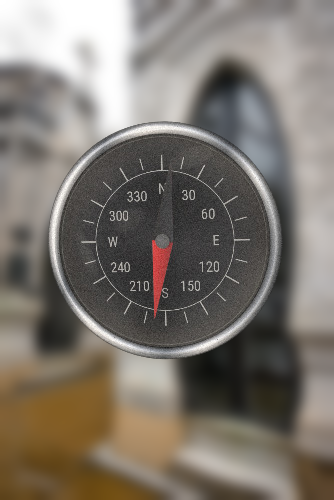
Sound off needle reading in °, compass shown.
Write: 187.5 °
